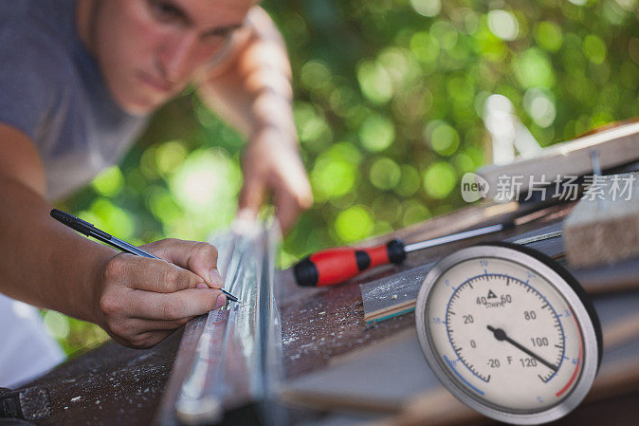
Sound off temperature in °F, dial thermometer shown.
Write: 110 °F
